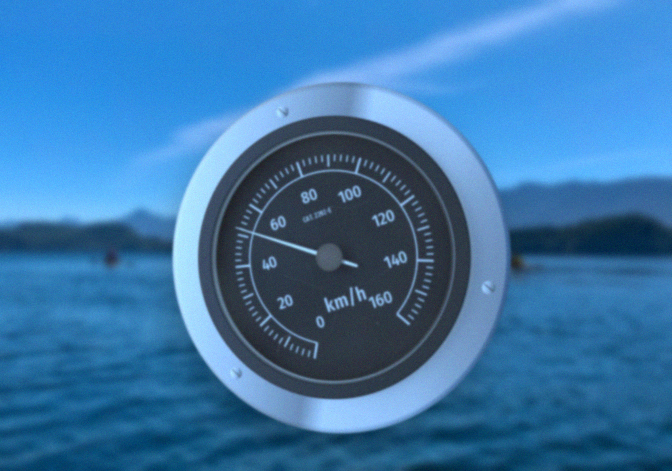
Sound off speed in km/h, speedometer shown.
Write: 52 km/h
